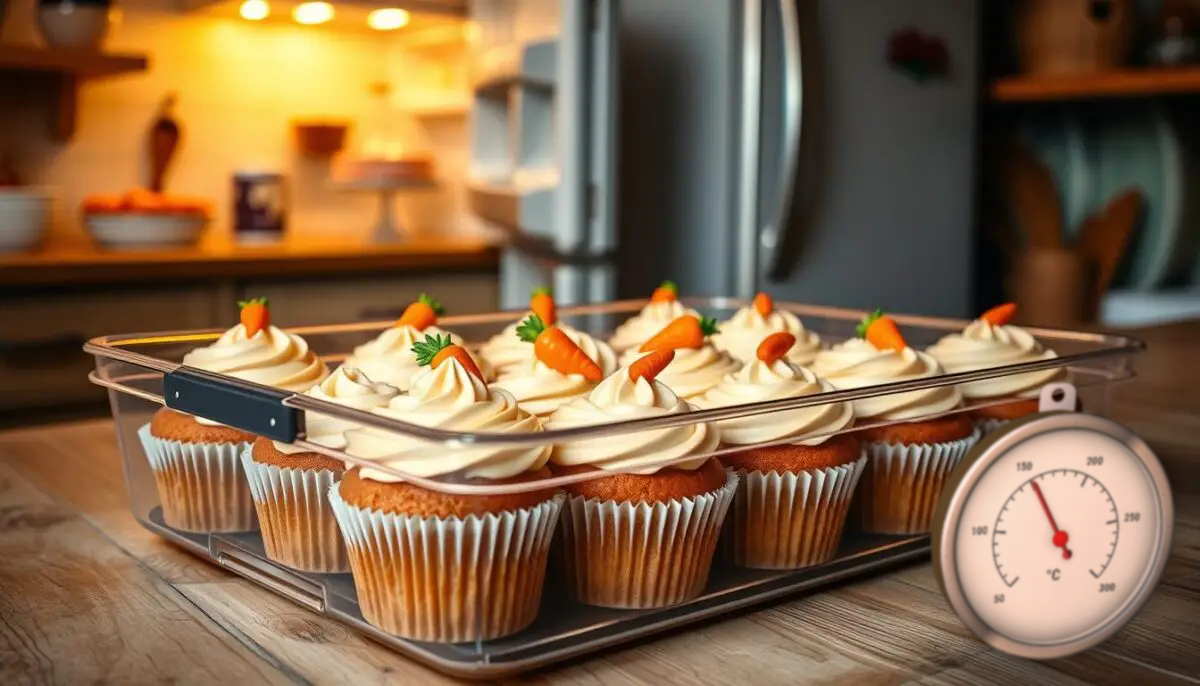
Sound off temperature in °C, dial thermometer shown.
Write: 150 °C
